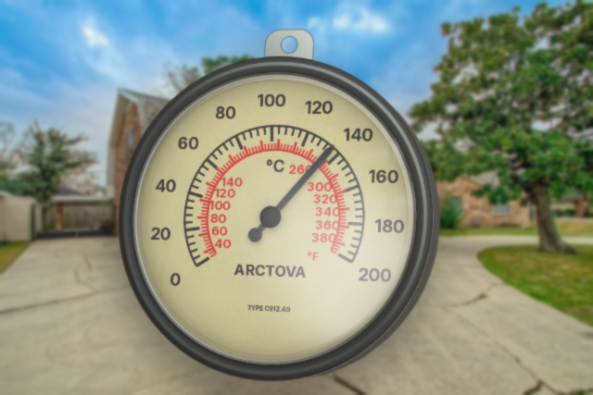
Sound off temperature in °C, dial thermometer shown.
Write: 136 °C
